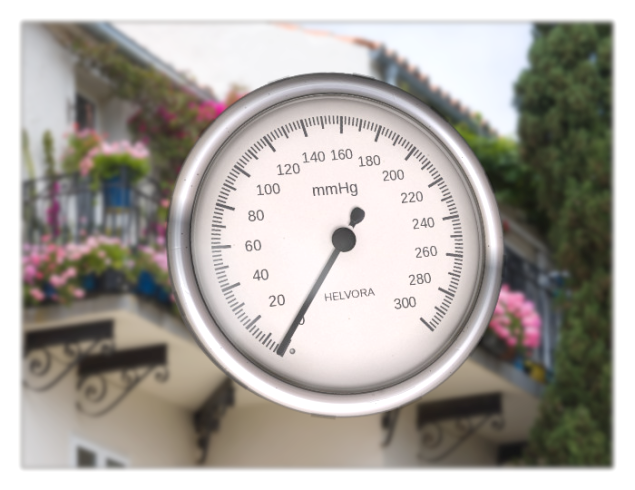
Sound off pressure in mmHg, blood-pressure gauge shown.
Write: 2 mmHg
